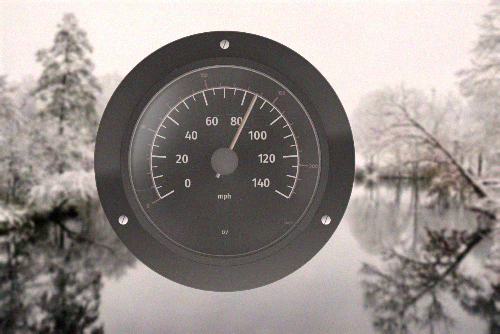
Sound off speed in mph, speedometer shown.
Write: 85 mph
